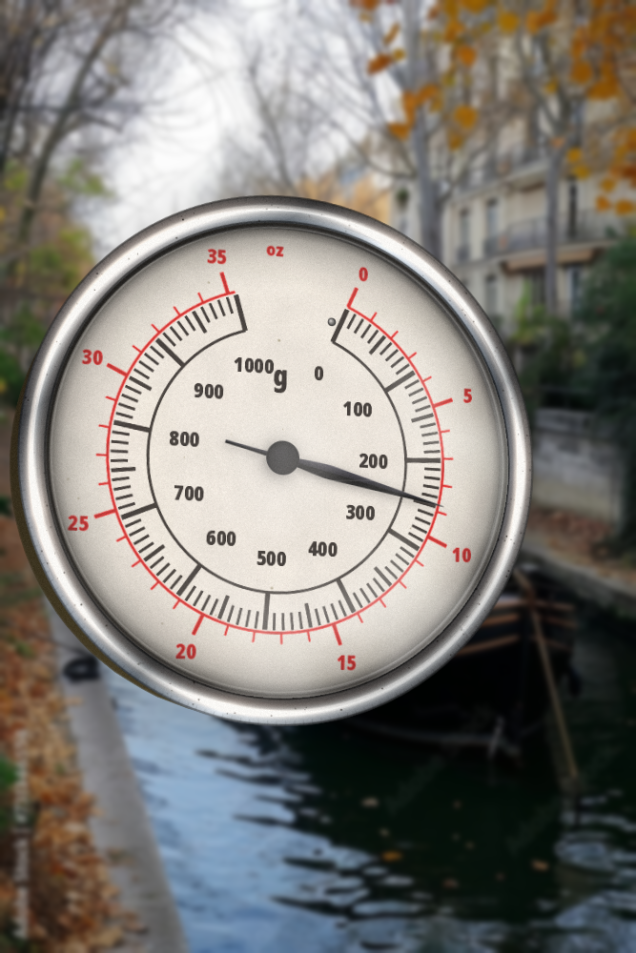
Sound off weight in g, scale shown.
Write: 250 g
